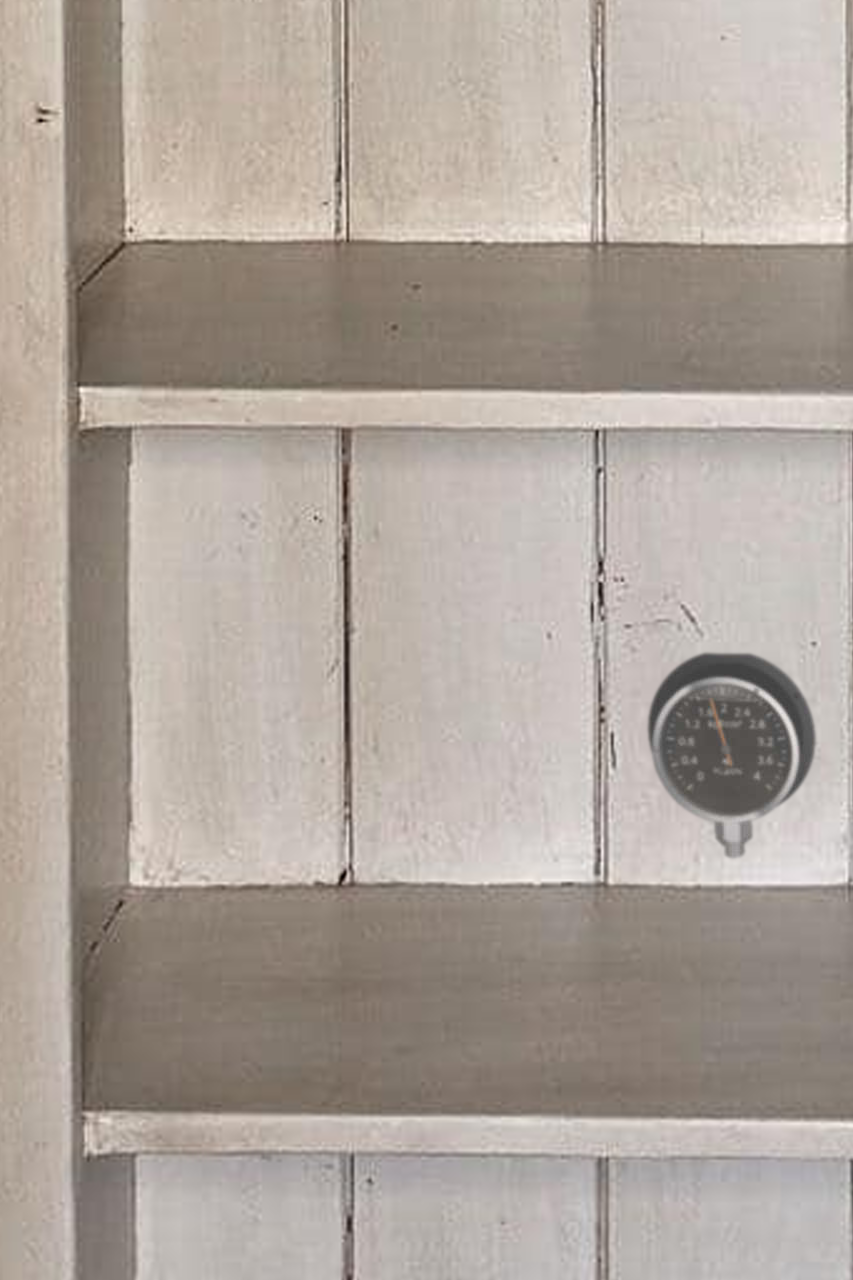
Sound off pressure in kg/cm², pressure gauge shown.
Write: 1.8 kg/cm²
